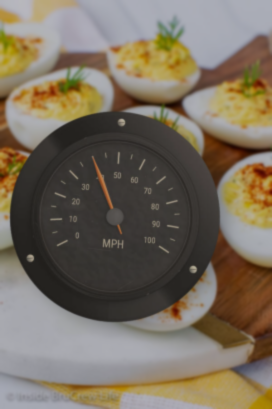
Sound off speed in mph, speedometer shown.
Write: 40 mph
